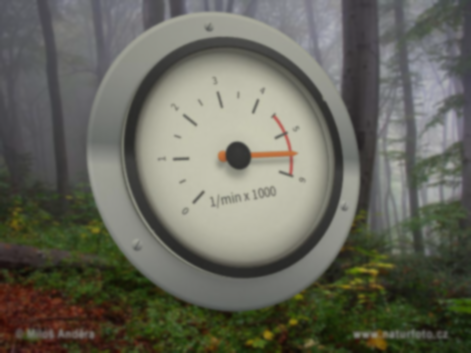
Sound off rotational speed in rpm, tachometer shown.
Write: 5500 rpm
